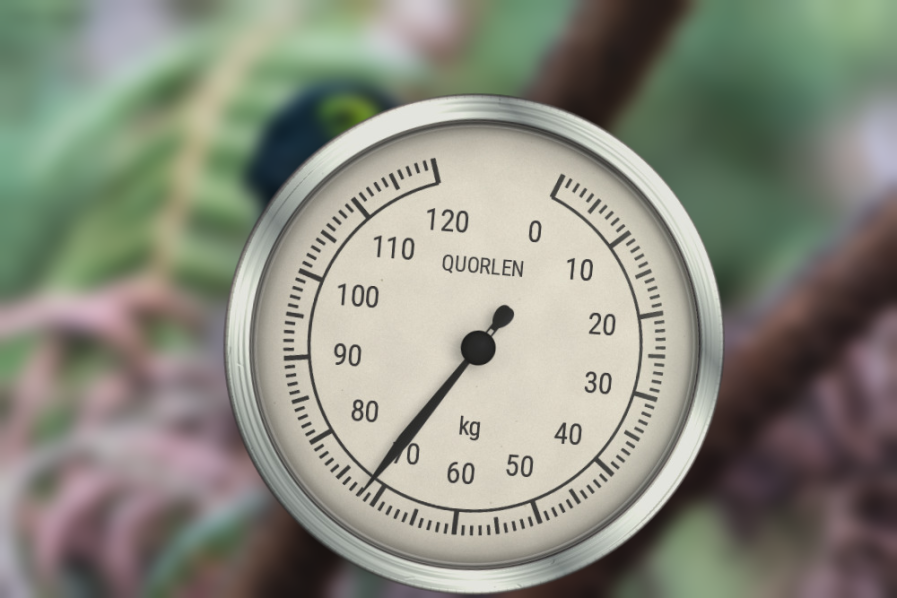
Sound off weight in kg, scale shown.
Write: 72 kg
